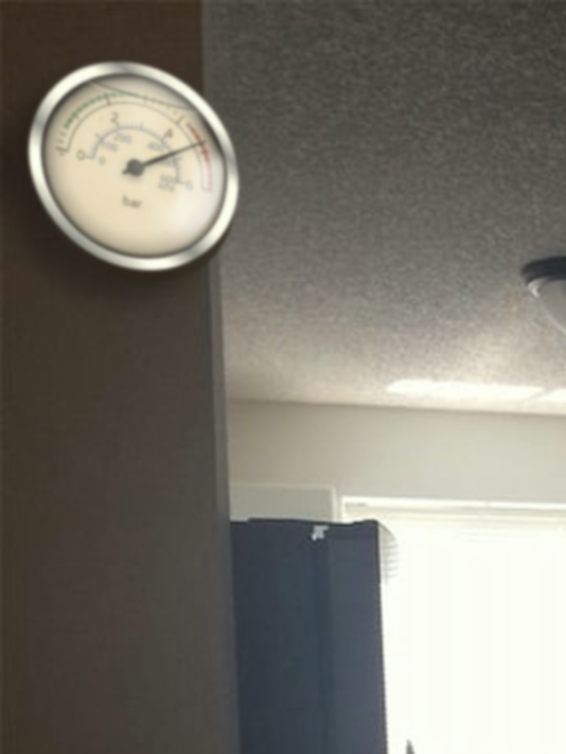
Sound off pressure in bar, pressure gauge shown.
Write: 4.8 bar
